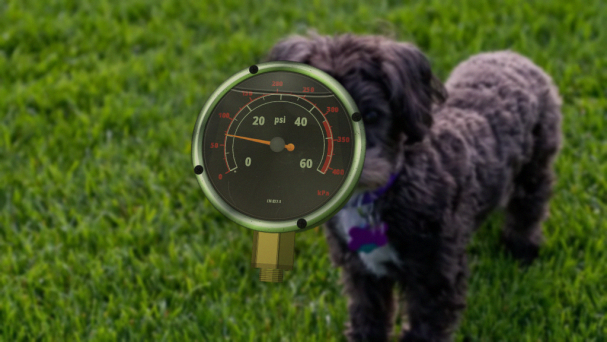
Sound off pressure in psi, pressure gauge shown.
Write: 10 psi
